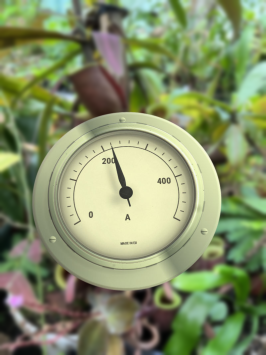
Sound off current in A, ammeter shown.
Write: 220 A
